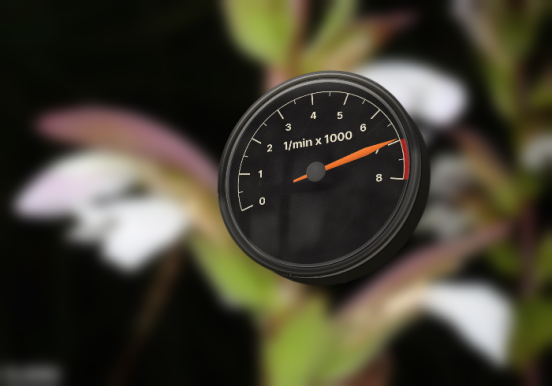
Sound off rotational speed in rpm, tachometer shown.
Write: 7000 rpm
